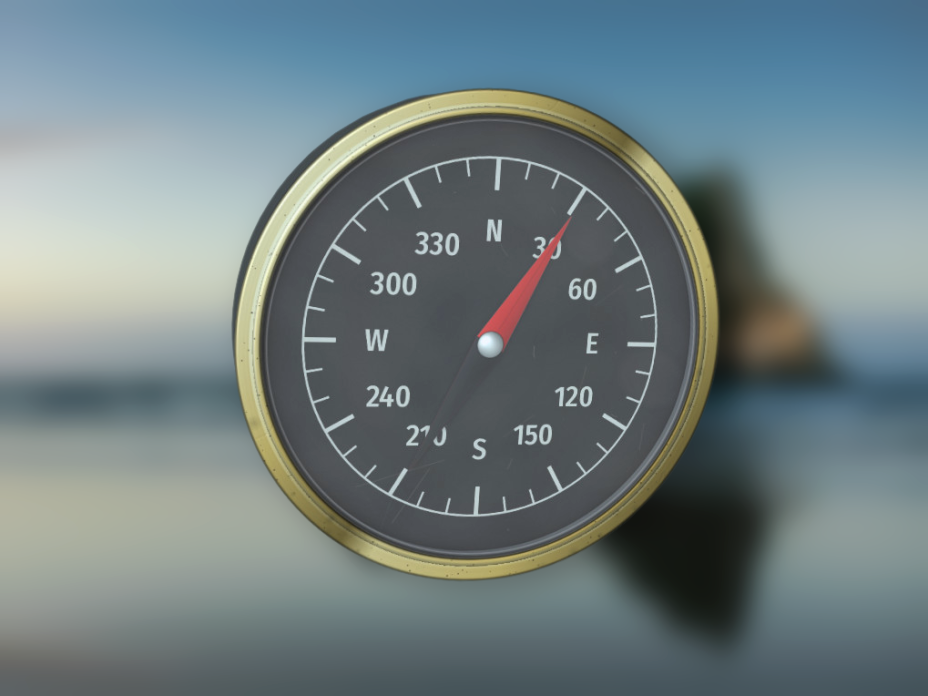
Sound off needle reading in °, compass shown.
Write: 30 °
